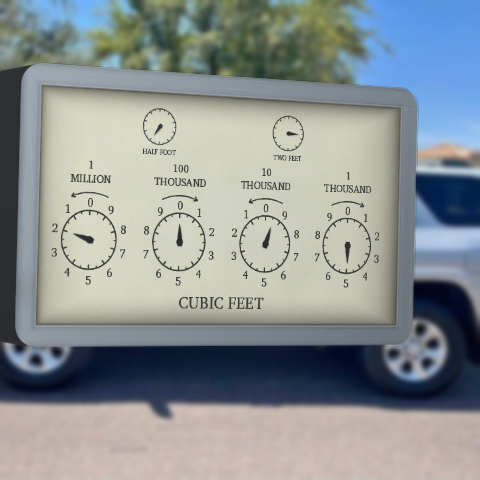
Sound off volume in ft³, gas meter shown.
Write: 199500 ft³
